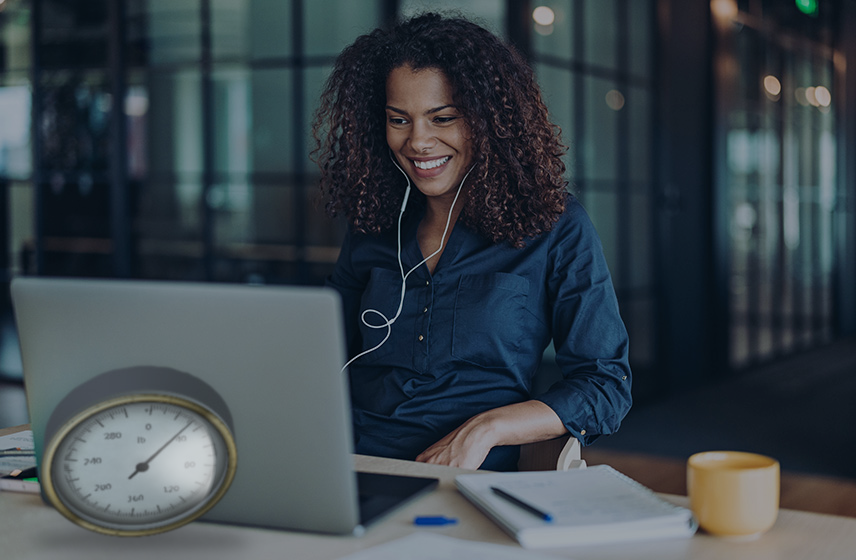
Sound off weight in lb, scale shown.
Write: 30 lb
